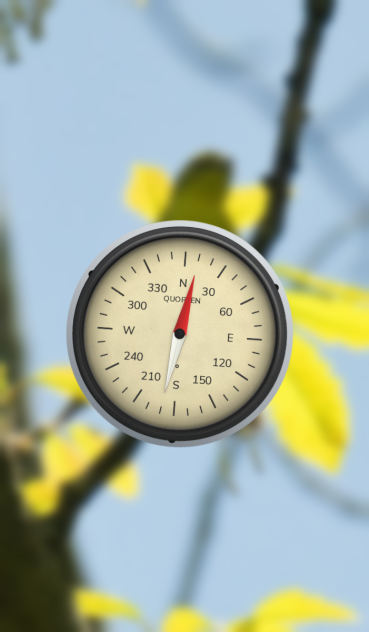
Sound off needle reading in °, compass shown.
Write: 10 °
